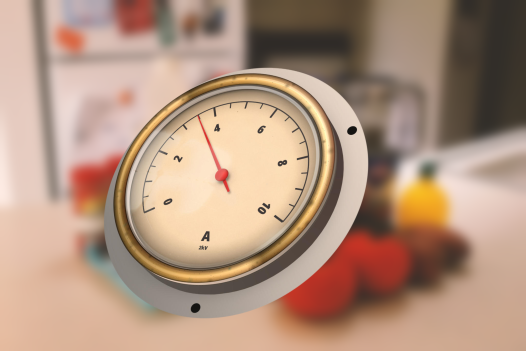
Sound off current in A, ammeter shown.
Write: 3.5 A
